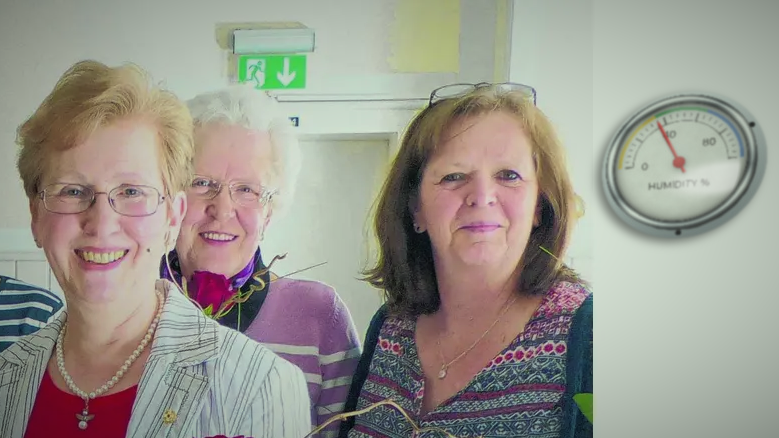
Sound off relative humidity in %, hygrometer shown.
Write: 36 %
